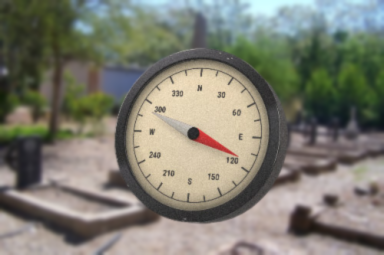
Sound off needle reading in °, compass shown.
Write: 112.5 °
